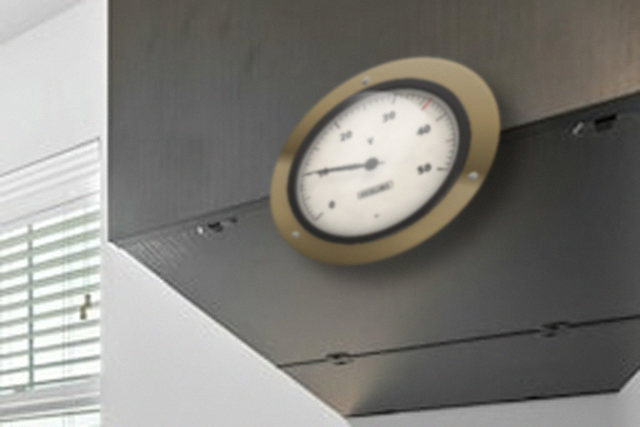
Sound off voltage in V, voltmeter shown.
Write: 10 V
